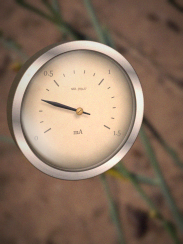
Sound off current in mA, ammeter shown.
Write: 0.3 mA
